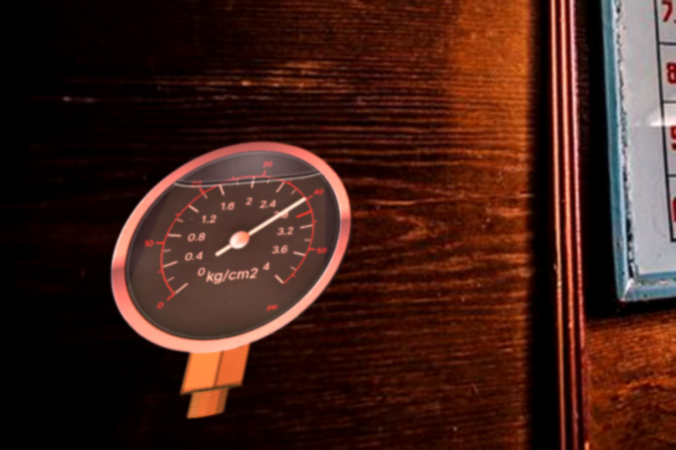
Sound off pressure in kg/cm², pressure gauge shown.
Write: 2.8 kg/cm²
